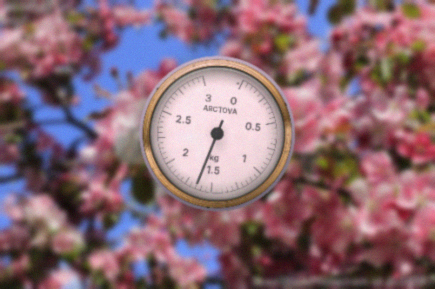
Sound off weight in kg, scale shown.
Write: 1.65 kg
